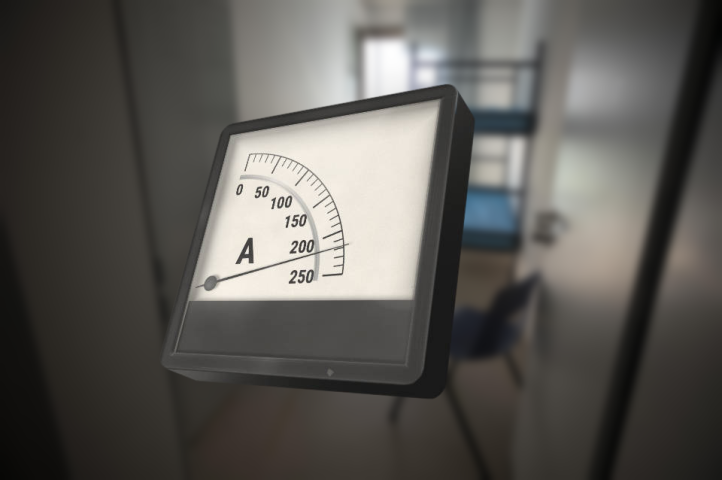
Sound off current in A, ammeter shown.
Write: 220 A
